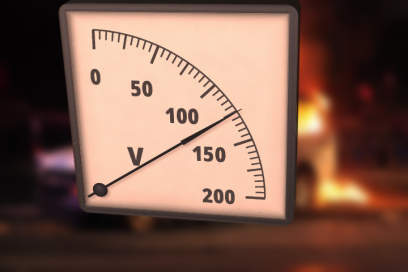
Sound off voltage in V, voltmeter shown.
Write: 125 V
